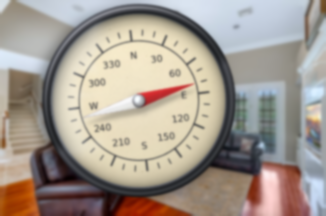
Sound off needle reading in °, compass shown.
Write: 80 °
